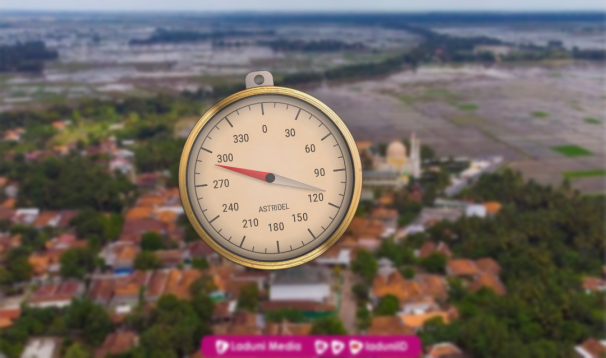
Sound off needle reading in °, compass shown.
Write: 290 °
